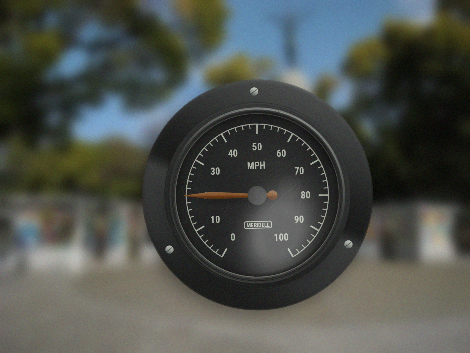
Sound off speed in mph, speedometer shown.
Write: 20 mph
